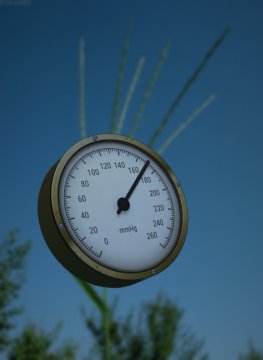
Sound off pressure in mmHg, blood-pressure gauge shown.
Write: 170 mmHg
